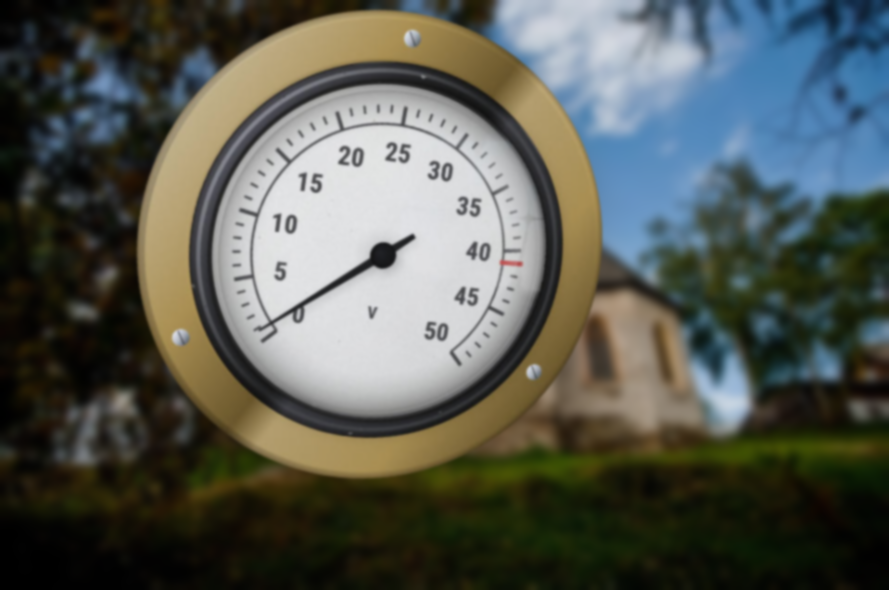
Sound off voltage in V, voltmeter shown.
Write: 1 V
